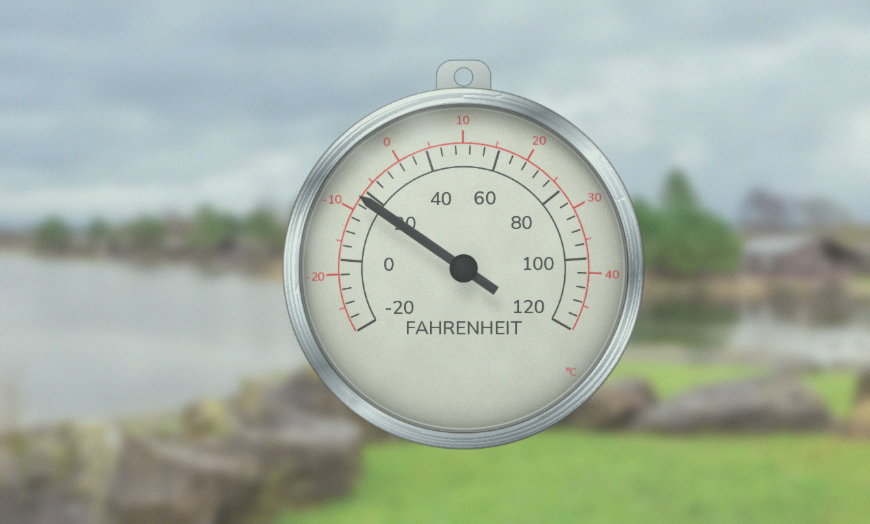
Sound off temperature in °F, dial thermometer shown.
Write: 18 °F
